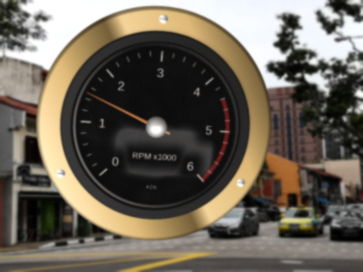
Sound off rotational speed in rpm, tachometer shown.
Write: 1500 rpm
